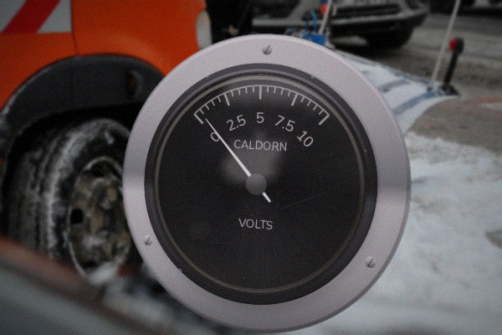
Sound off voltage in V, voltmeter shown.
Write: 0.5 V
